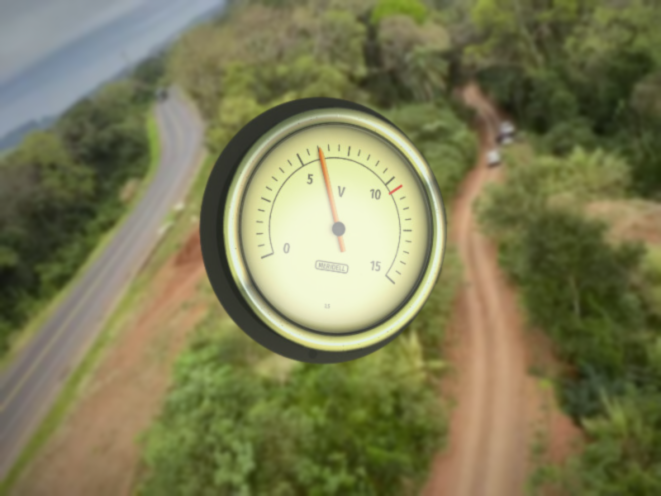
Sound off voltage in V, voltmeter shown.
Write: 6 V
